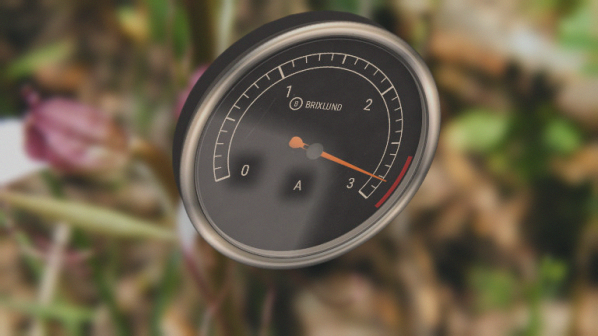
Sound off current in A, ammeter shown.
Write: 2.8 A
